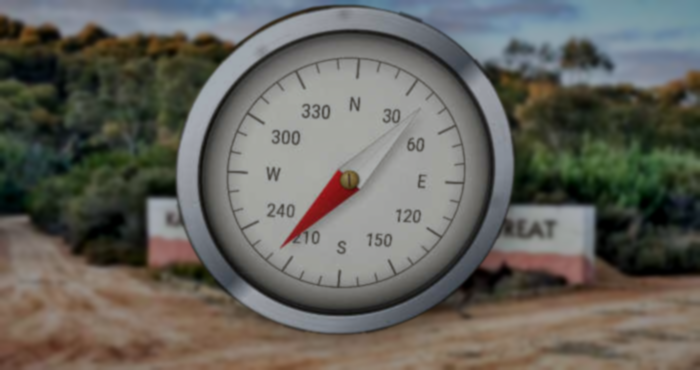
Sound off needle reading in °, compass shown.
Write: 220 °
